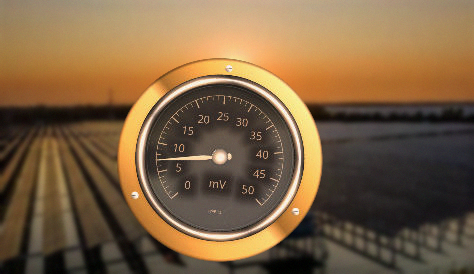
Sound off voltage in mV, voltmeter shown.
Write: 7 mV
